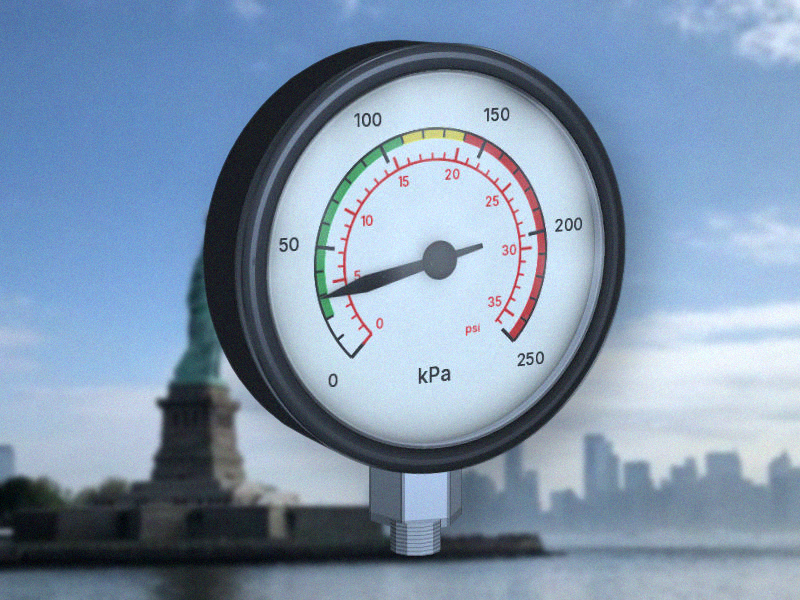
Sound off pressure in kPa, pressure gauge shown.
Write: 30 kPa
